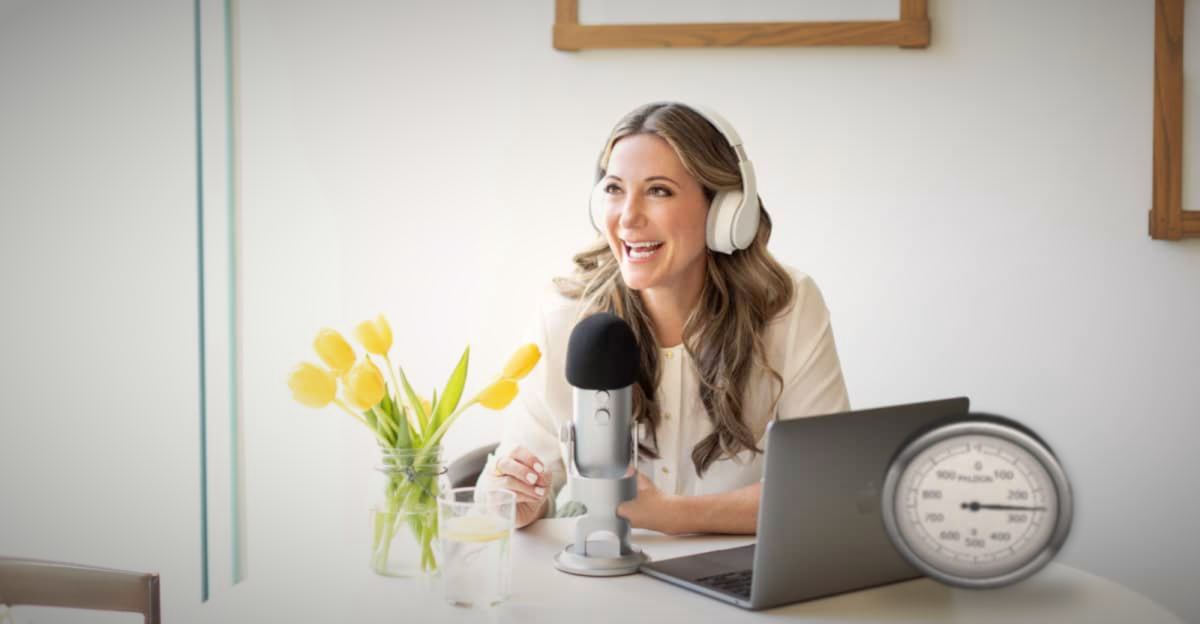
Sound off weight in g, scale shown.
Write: 250 g
